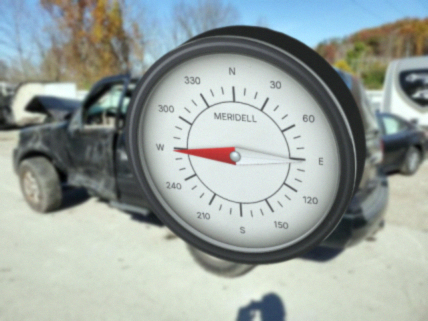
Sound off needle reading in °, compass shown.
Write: 270 °
